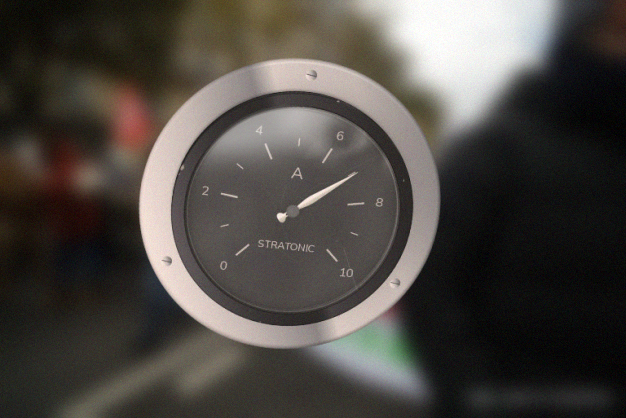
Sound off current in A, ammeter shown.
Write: 7 A
